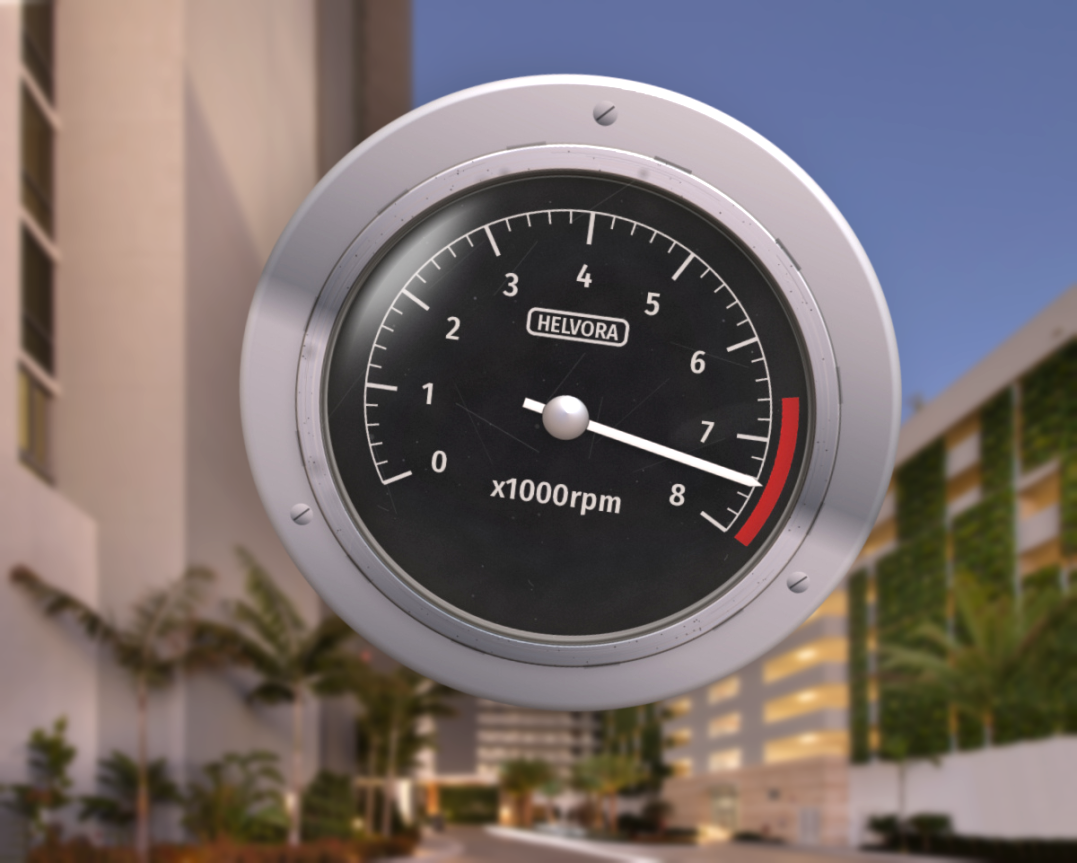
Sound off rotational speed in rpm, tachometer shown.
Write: 7400 rpm
